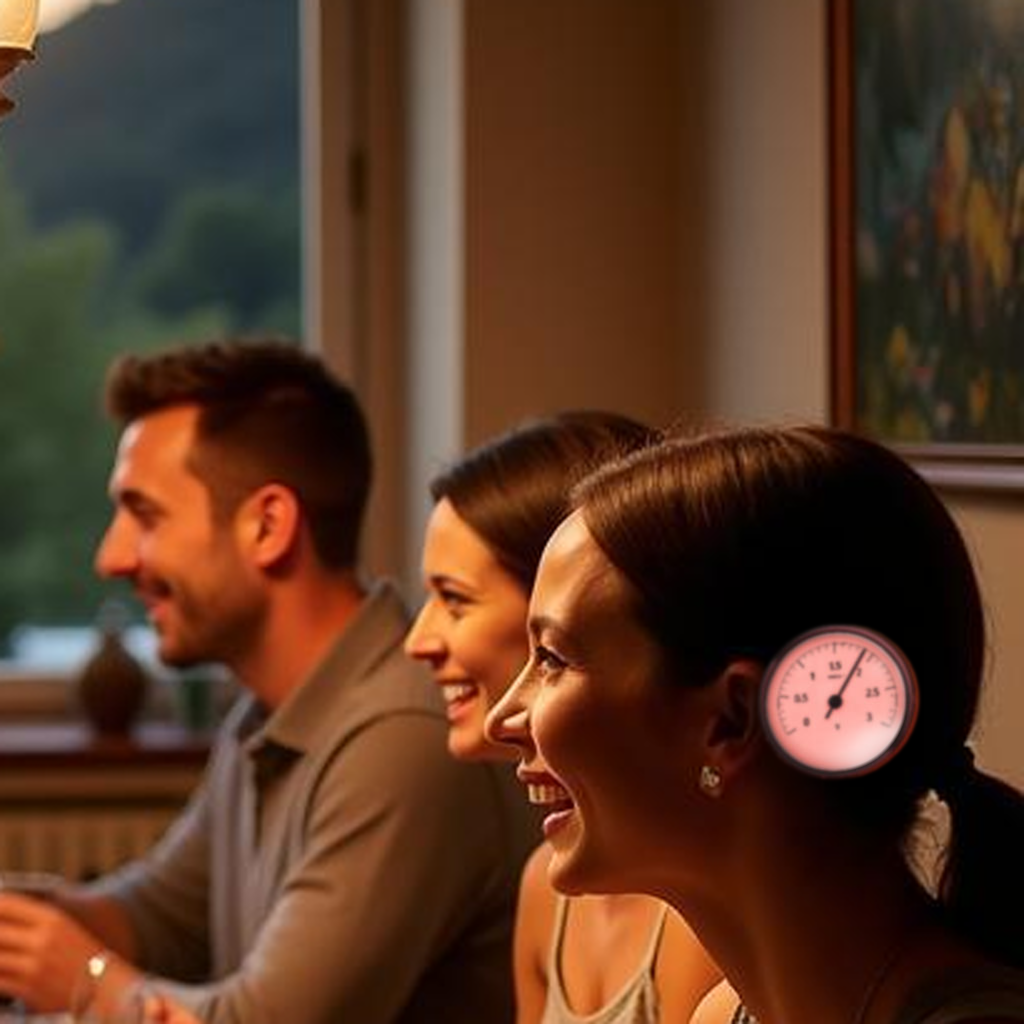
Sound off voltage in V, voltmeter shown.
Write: 1.9 V
